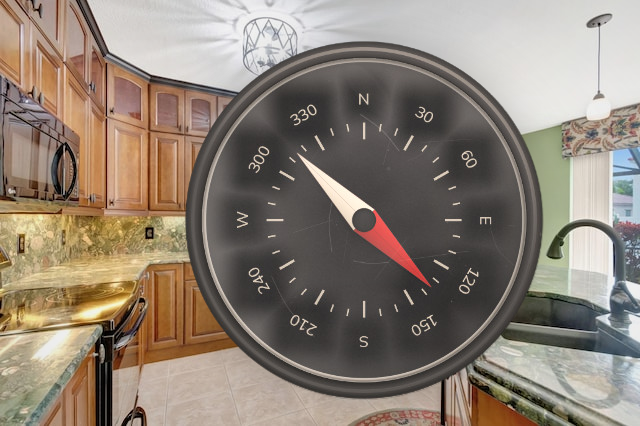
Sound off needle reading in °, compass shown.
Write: 135 °
